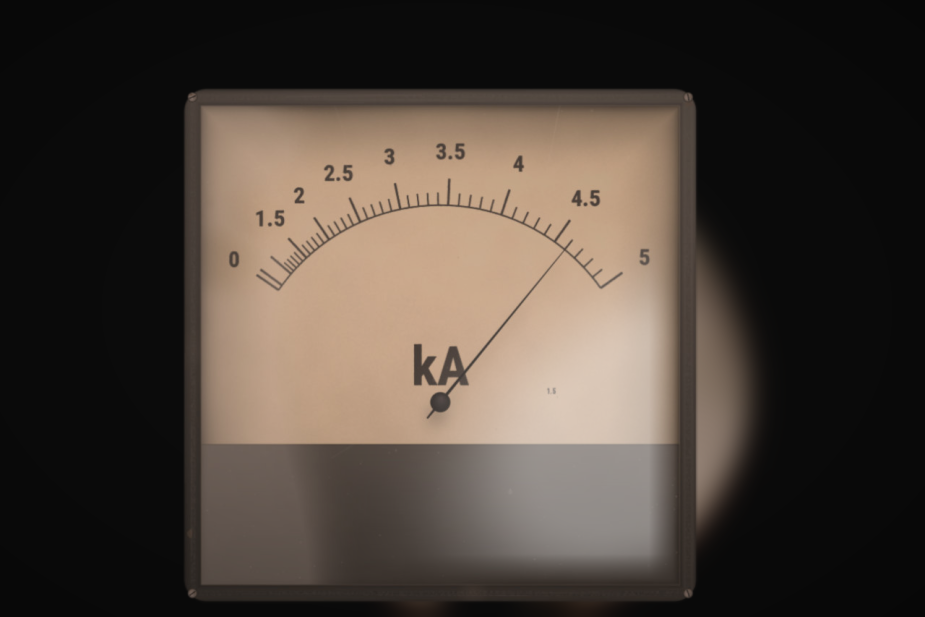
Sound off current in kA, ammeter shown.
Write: 4.6 kA
